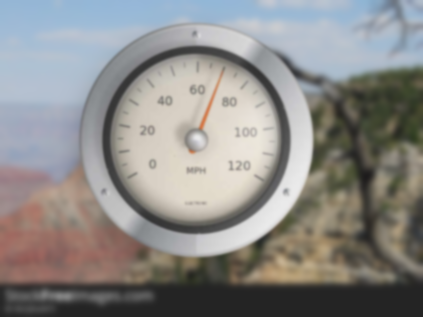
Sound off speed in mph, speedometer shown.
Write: 70 mph
